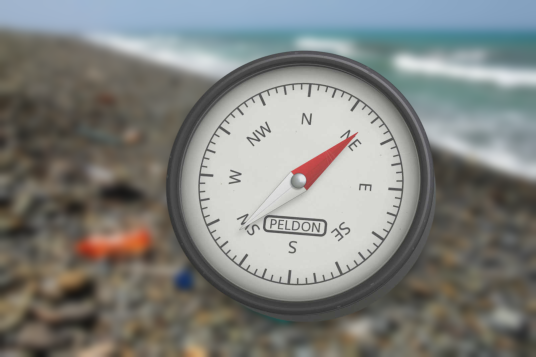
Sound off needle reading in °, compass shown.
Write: 45 °
